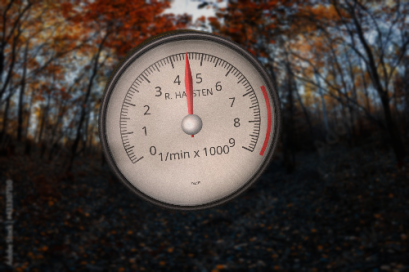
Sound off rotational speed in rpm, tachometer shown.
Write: 4500 rpm
